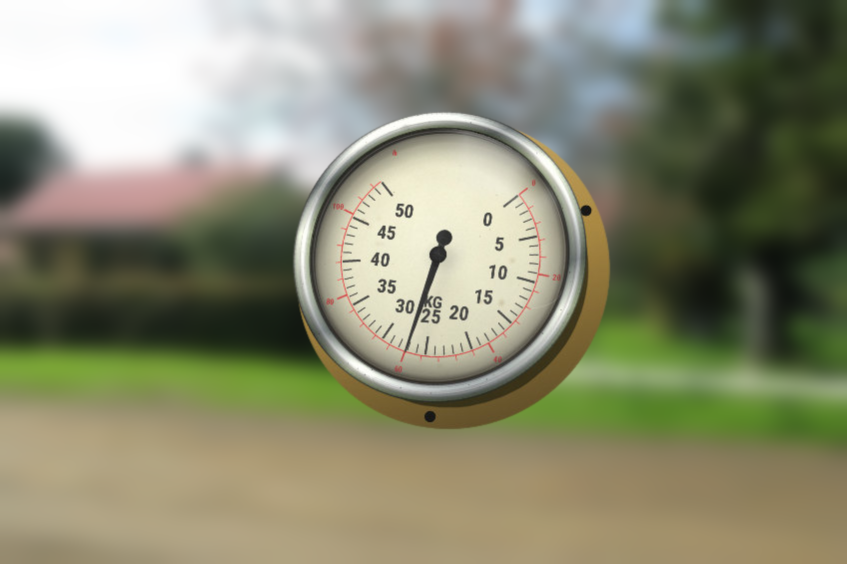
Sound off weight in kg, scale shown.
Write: 27 kg
